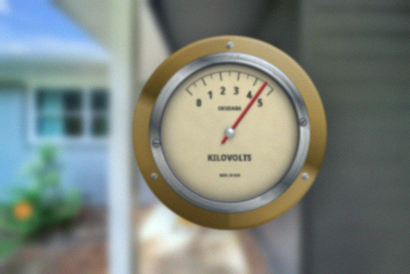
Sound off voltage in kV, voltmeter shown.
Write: 4.5 kV
